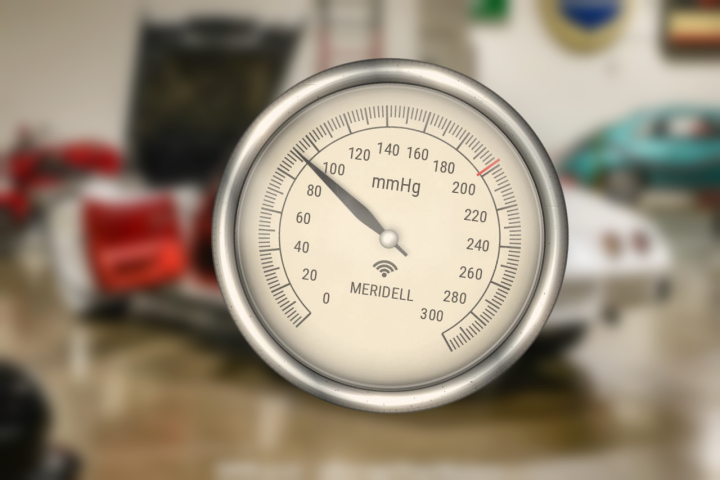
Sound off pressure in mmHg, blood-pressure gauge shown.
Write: 92 mmHg
